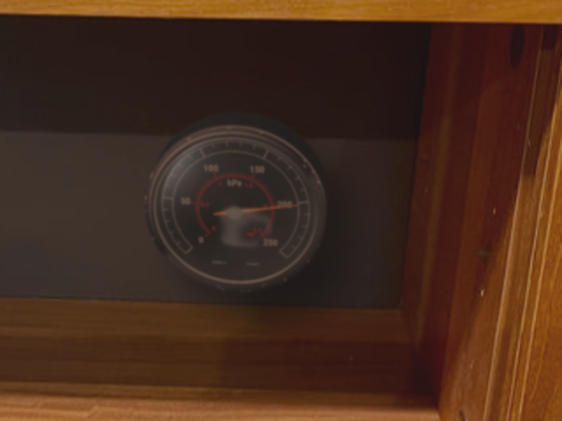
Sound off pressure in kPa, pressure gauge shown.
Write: 200 kPa
